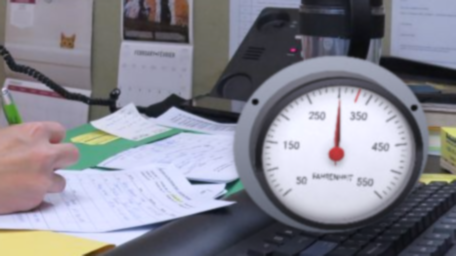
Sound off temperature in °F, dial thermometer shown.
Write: 300 °F
